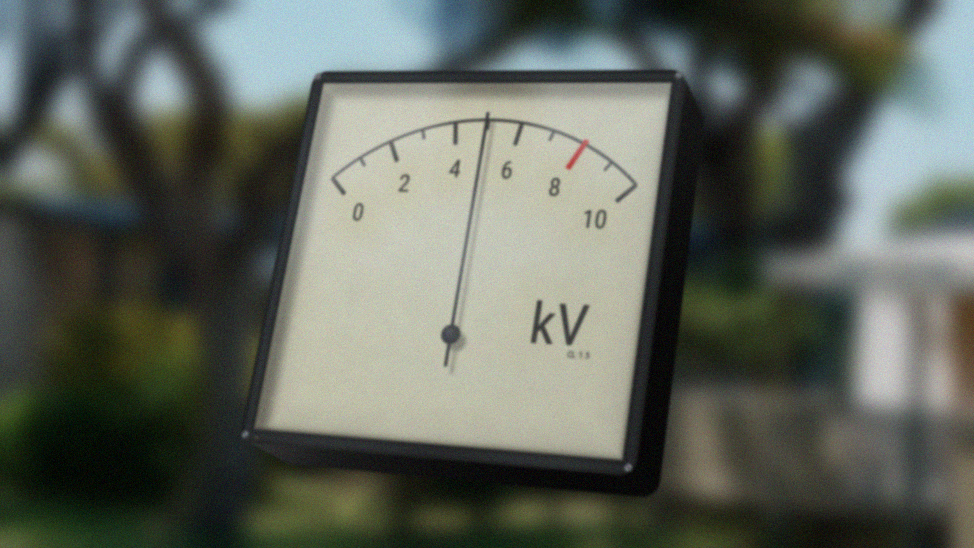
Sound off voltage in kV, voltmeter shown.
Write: 5 kV
